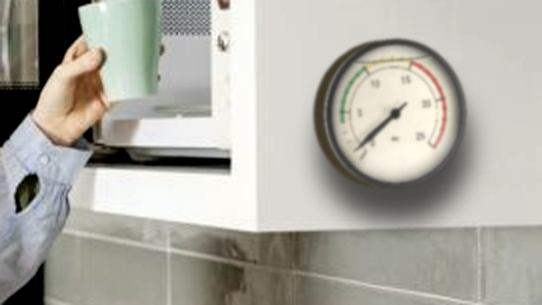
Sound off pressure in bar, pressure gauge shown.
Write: 1 bar
